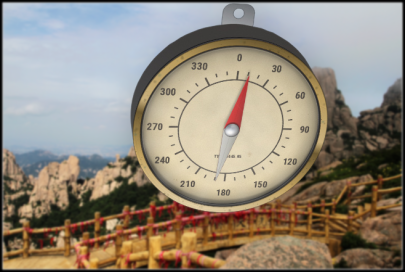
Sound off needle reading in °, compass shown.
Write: 10 °
